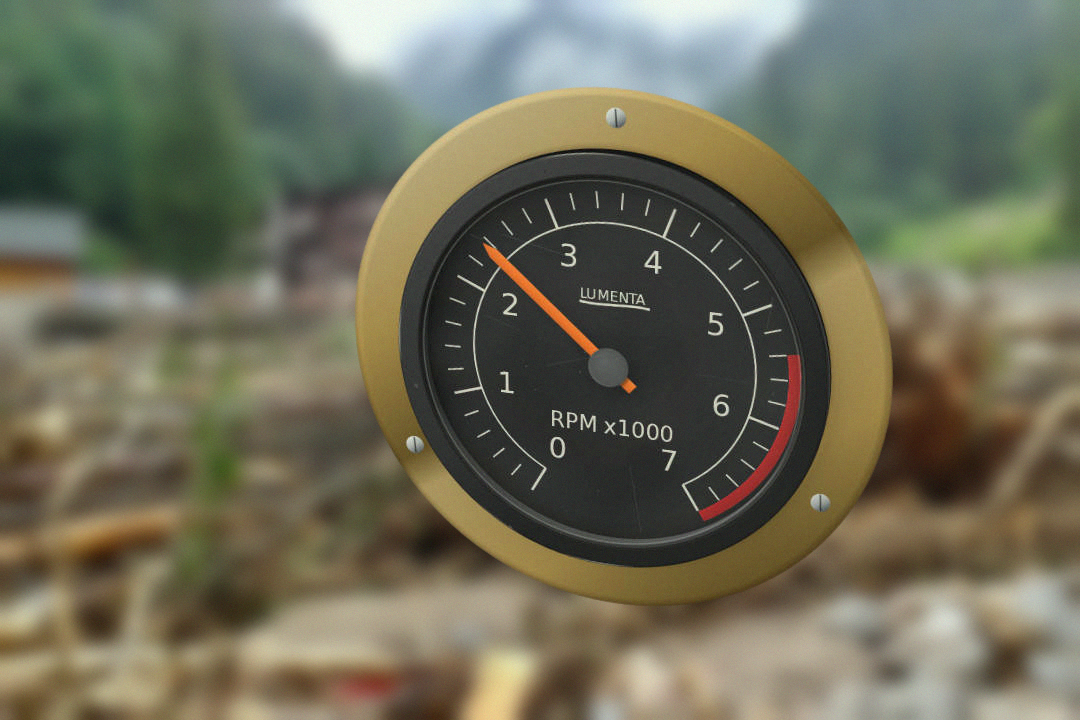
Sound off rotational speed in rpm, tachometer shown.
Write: 2400 rpm
